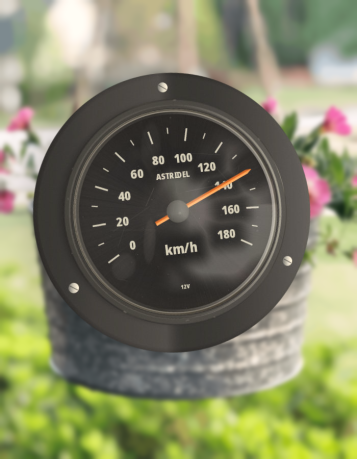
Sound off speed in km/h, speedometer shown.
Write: 140 km/h
